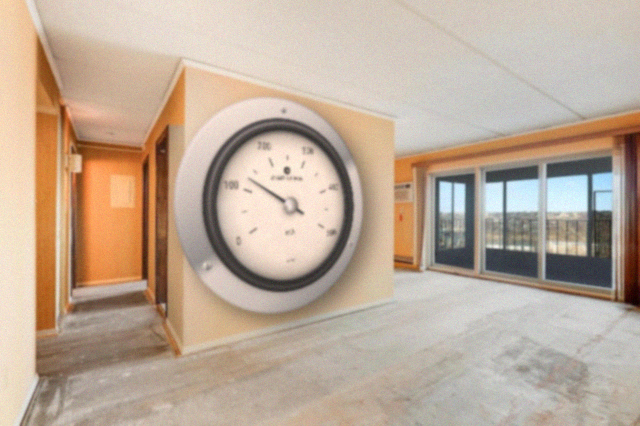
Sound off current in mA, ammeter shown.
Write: 125 mA
